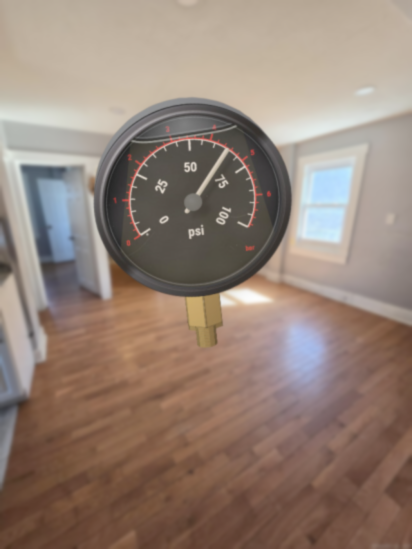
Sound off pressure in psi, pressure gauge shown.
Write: 65 psi
